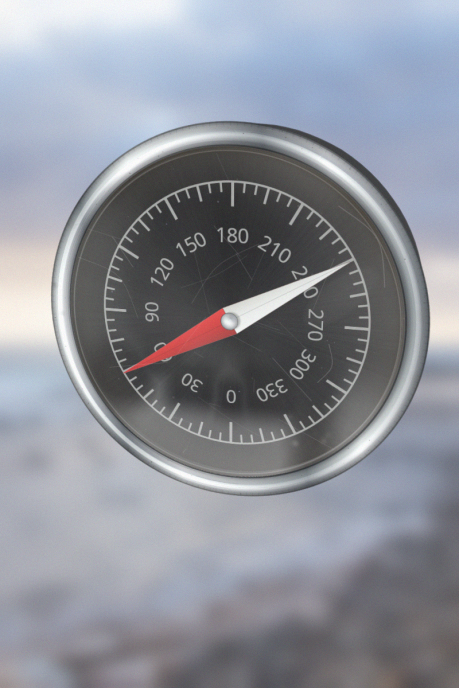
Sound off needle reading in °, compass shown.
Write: 60 °
